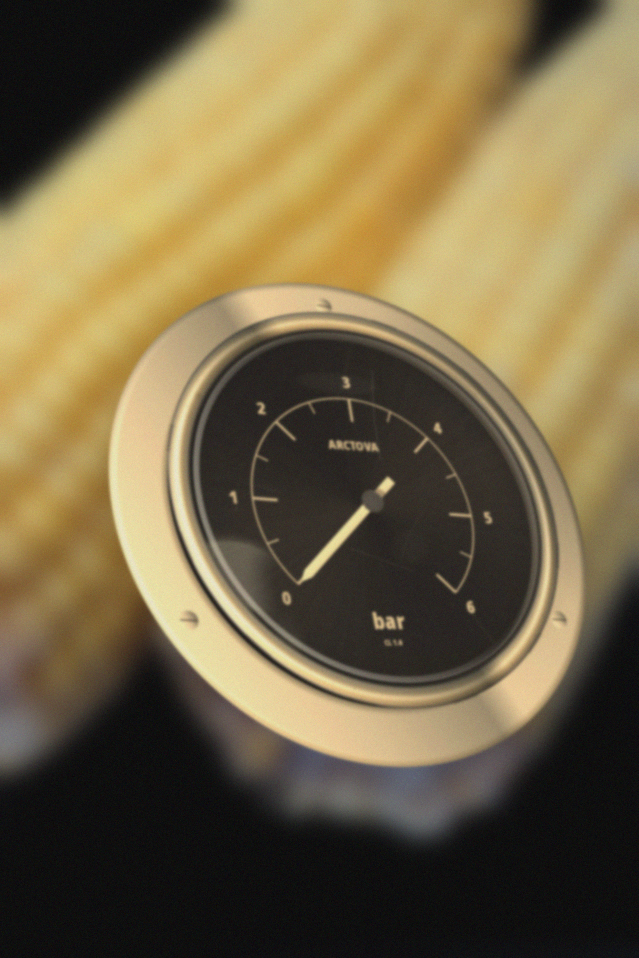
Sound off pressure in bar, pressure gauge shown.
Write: 0 bar
